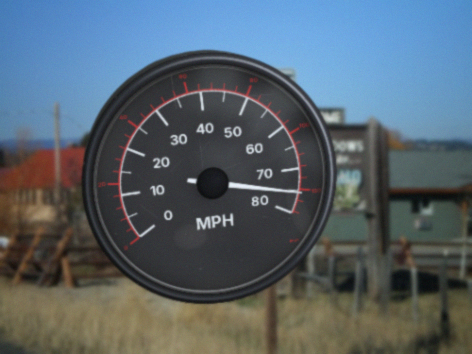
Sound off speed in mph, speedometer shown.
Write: 75 mph
